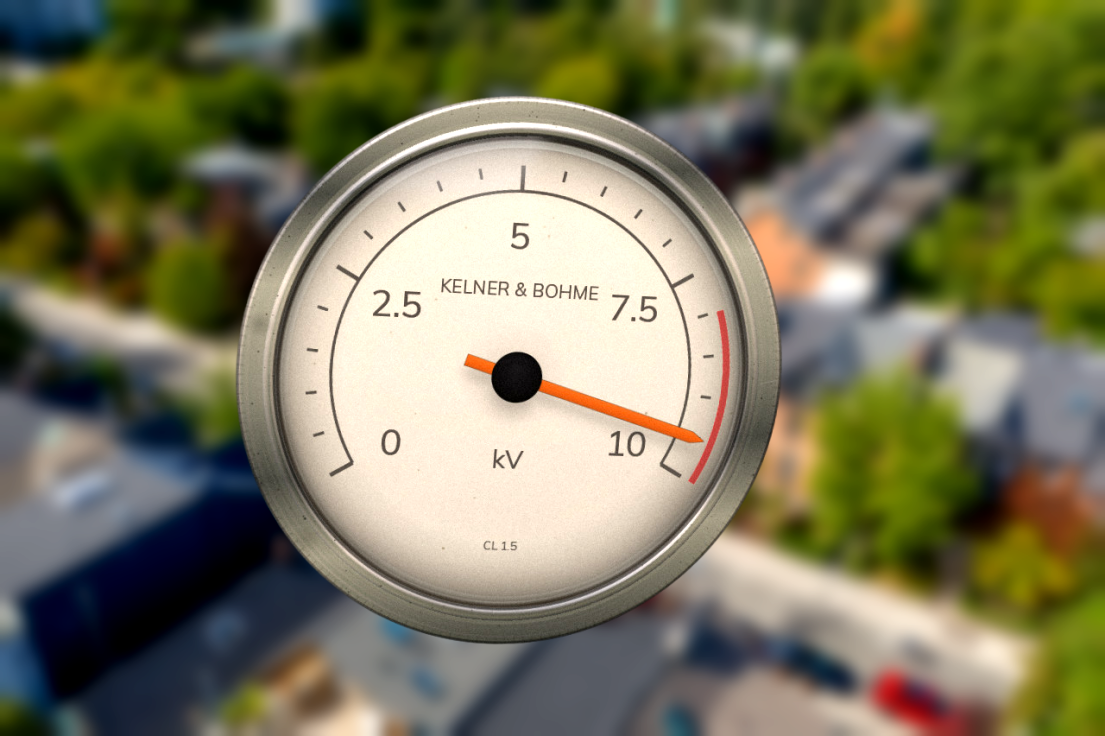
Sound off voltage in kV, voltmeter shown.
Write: 9.5 kV
